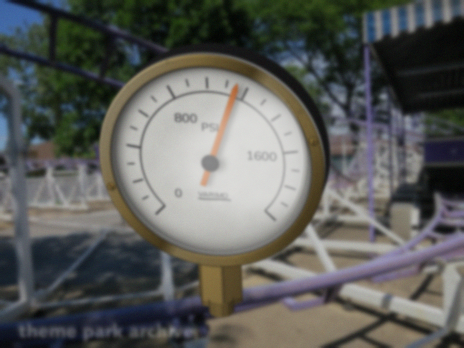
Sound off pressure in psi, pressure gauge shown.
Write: 1150 psi
